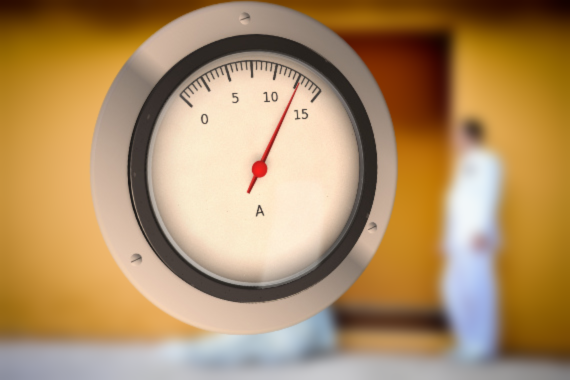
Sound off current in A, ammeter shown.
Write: 12.5 A
